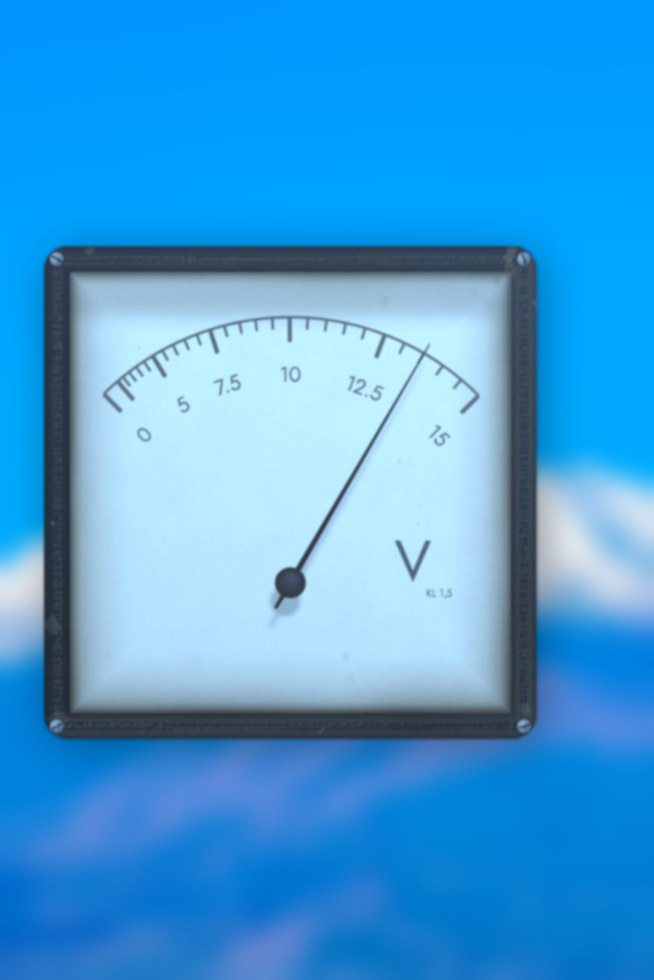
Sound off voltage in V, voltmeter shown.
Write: 13.5 V
